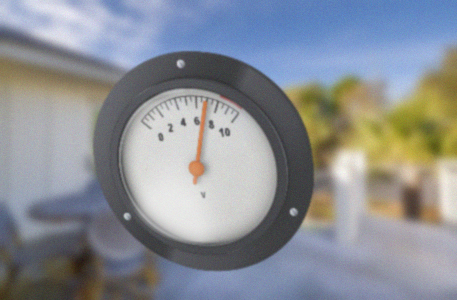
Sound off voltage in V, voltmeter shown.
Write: 7 V
